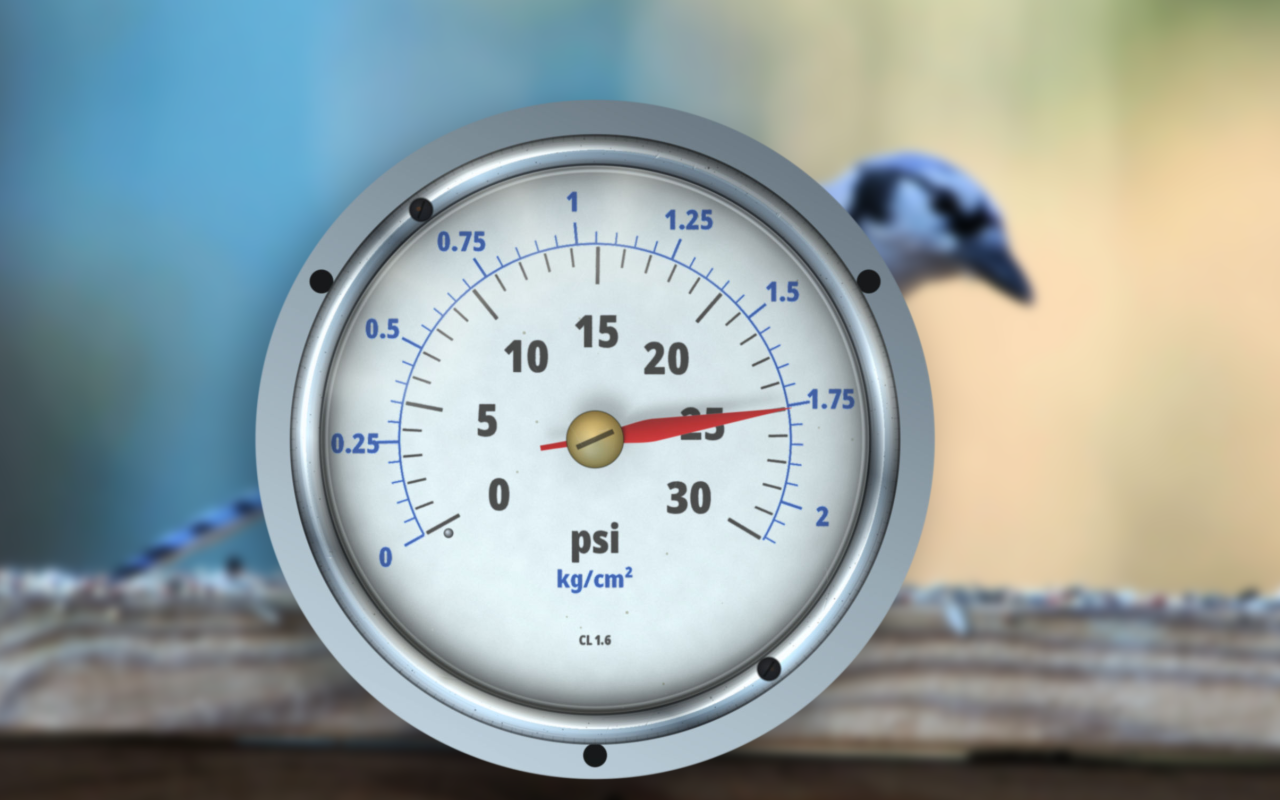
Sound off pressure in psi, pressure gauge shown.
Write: 25 psi
